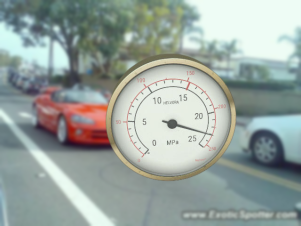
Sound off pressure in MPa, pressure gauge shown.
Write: 23 MPa
